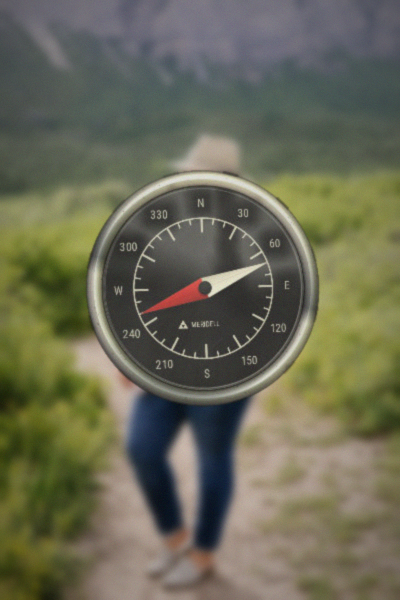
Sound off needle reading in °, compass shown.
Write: 250 °
